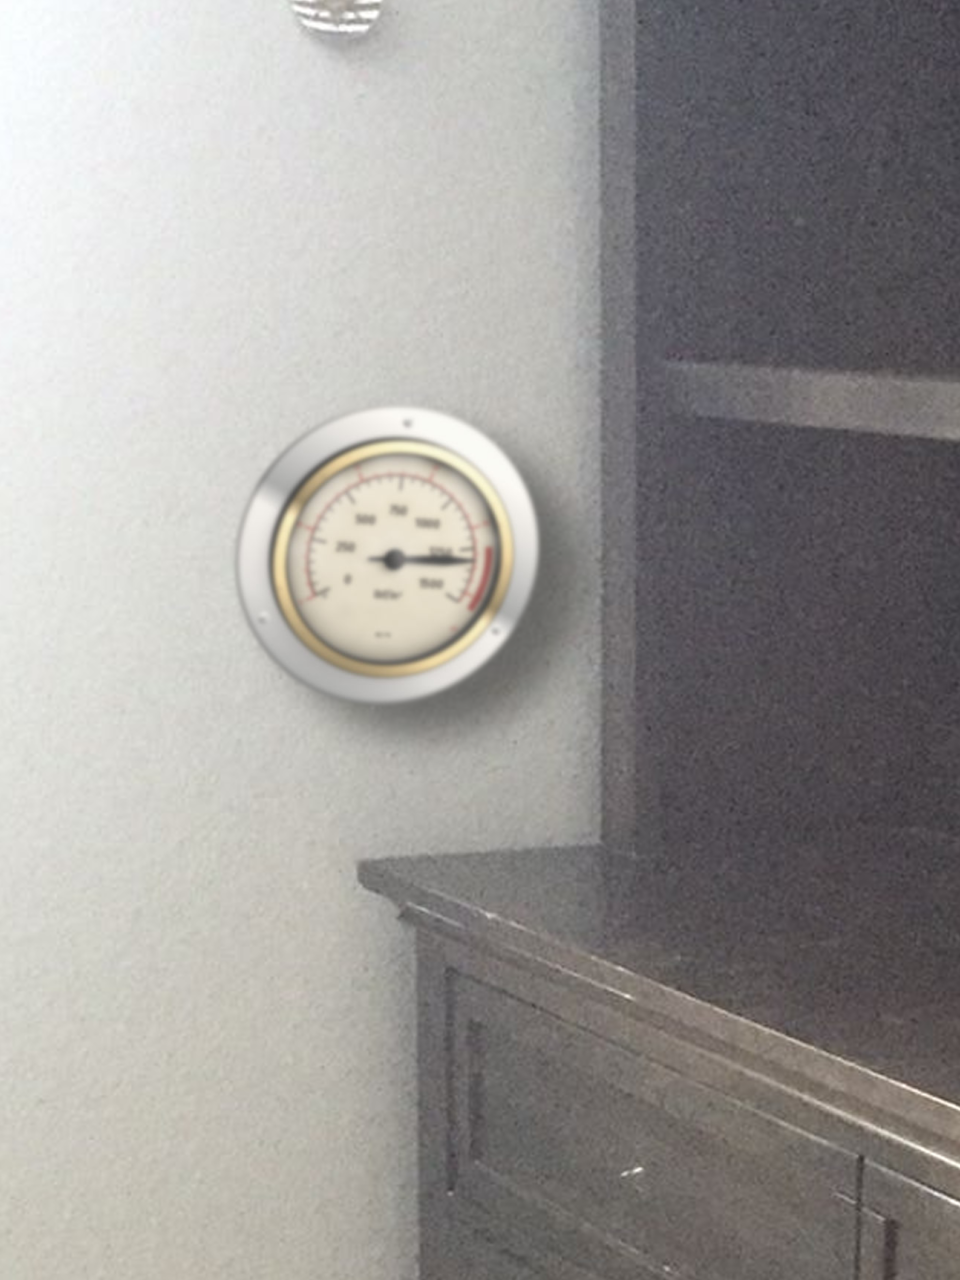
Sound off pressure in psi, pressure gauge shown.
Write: 1300 psi
